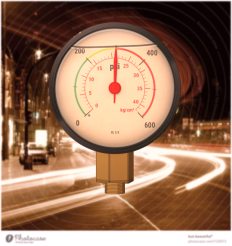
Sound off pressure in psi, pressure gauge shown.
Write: 300 psi
